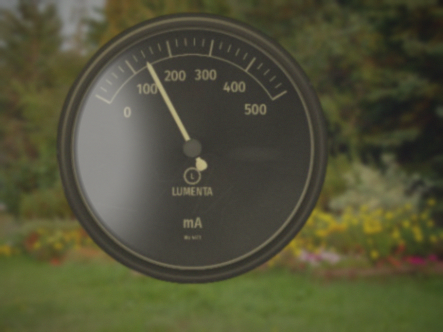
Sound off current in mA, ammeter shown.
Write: 140 mA
